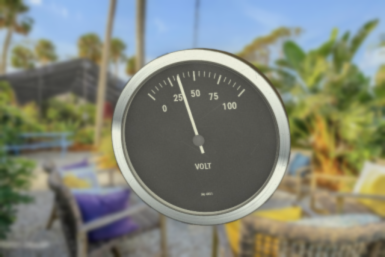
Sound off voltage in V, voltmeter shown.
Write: 35 V
